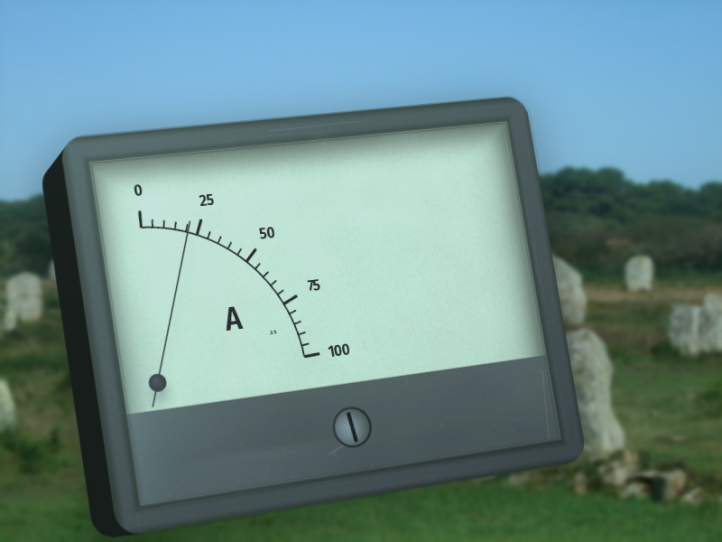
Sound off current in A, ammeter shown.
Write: 20 A
